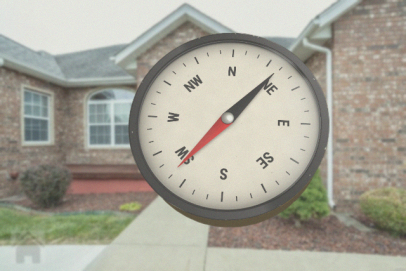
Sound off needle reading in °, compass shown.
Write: 220 °
